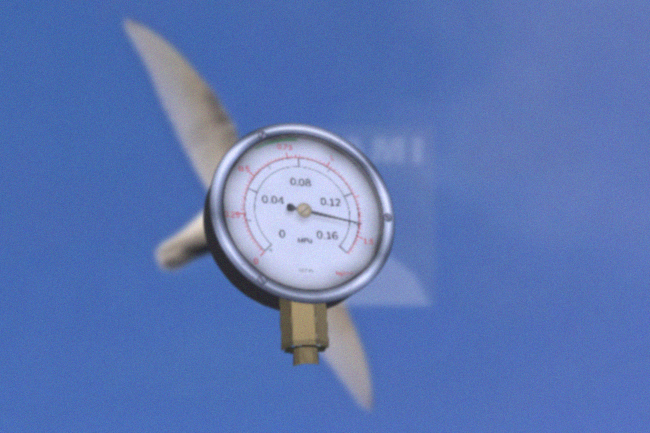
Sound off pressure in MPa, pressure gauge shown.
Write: 0.14 MPa
